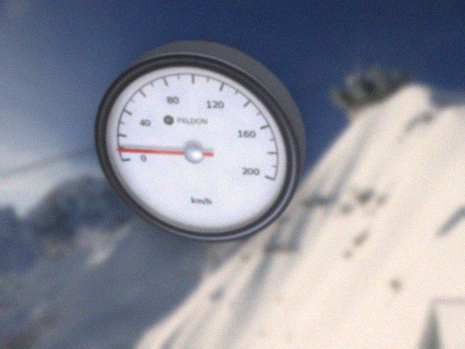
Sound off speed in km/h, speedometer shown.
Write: 10 km/h
